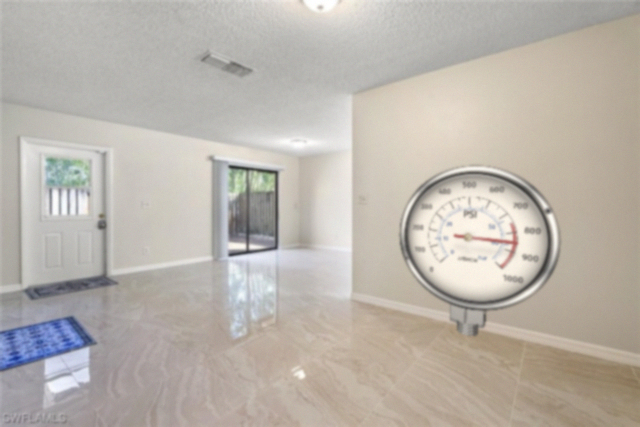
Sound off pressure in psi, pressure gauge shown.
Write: 850 psi
